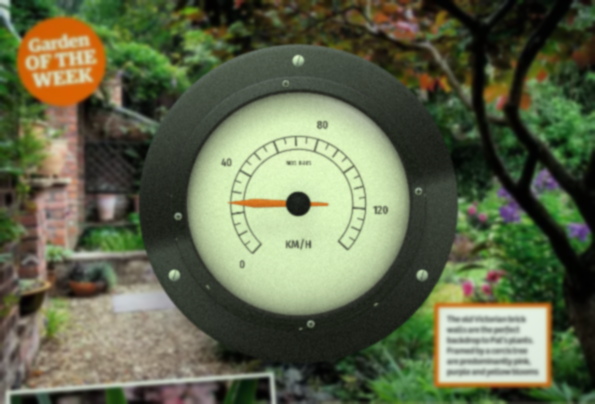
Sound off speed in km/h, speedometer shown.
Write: 25 km/h
